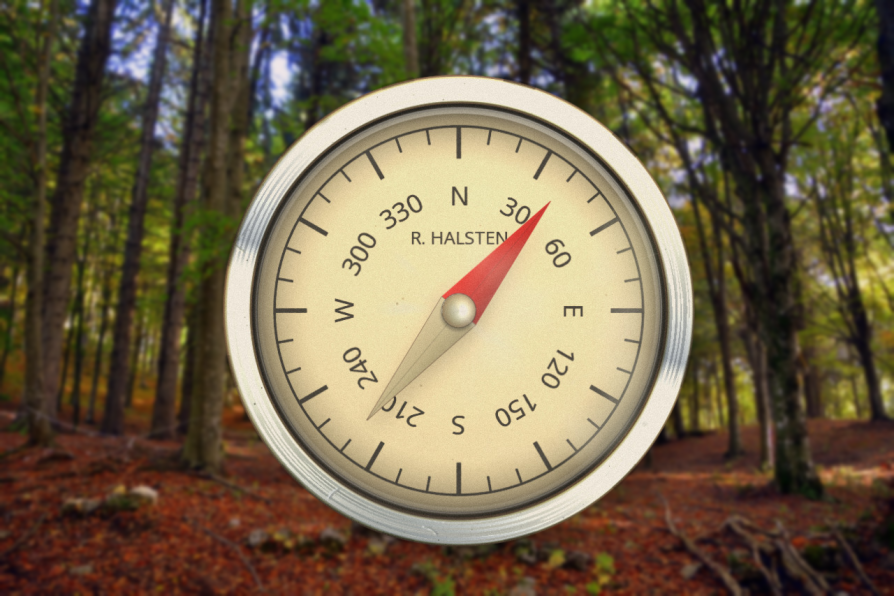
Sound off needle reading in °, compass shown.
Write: 40 °
